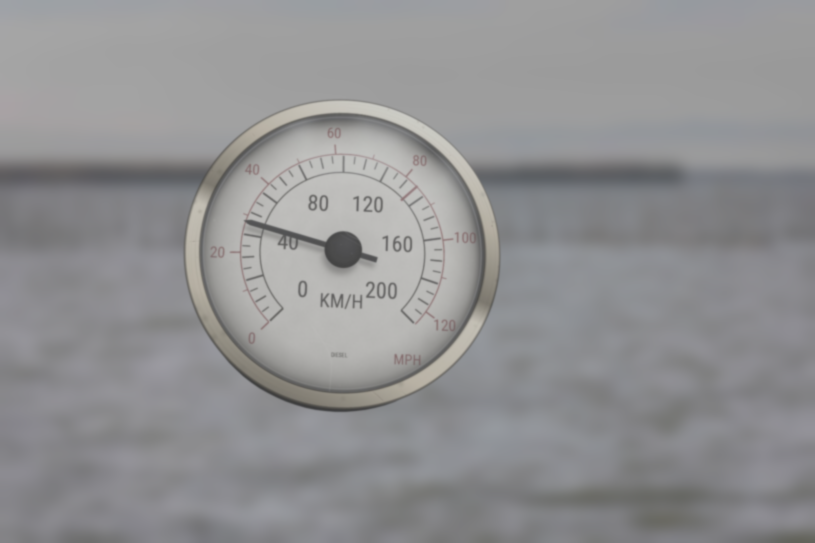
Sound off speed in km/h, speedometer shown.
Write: 45 km/h
